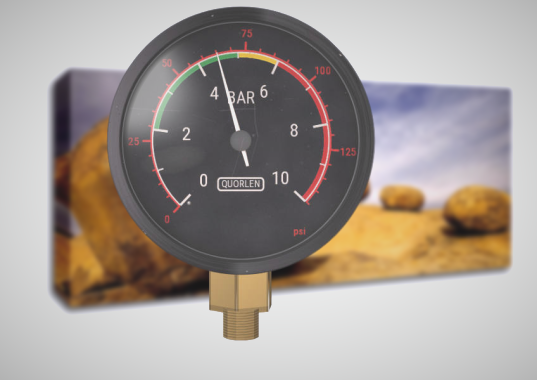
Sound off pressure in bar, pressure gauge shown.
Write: 4.5 bar
